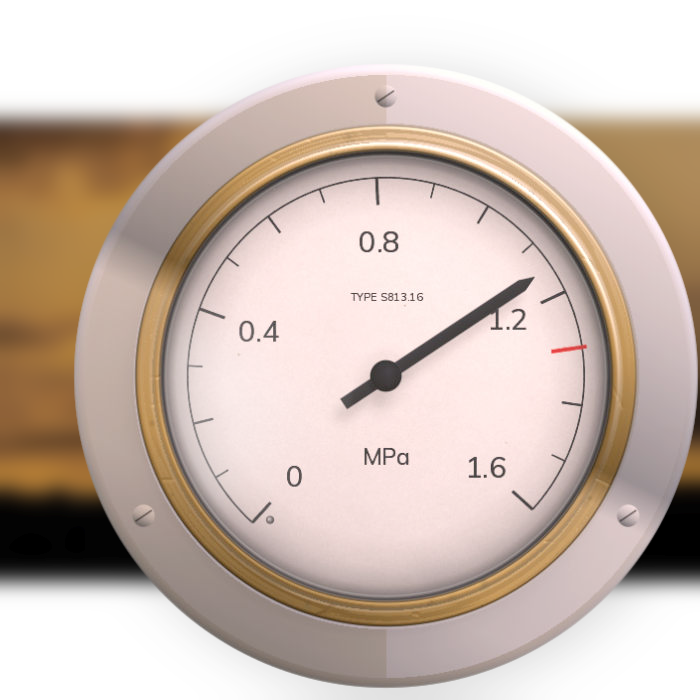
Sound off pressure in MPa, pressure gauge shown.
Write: 1.15 MPa
